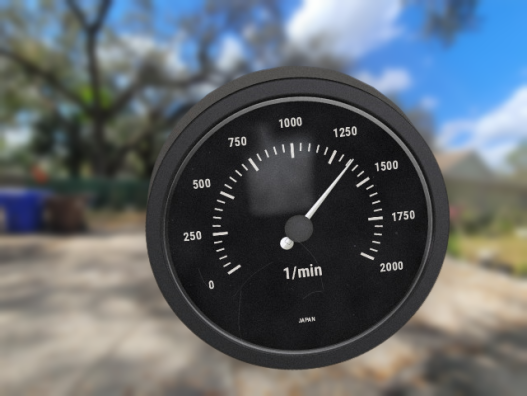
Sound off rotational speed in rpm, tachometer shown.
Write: 1350 rpm
